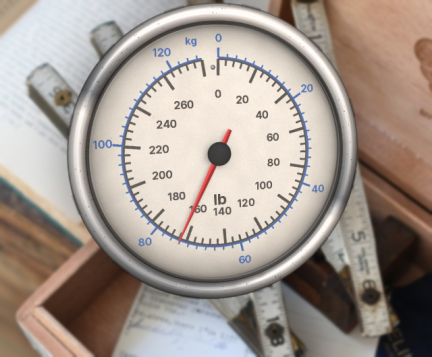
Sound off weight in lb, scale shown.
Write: 164 lb
